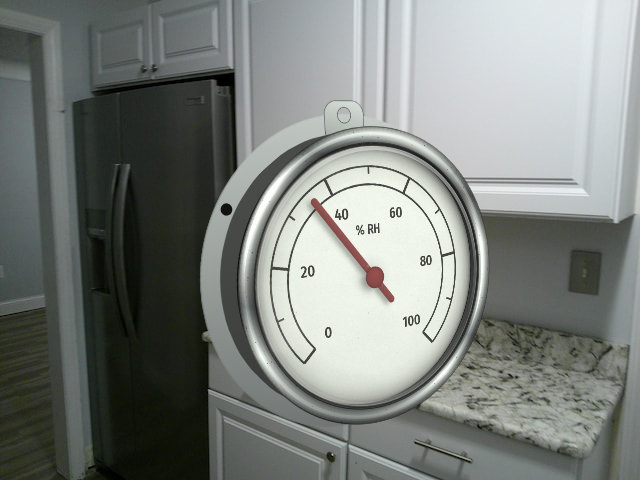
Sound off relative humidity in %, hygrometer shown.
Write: 35 %
